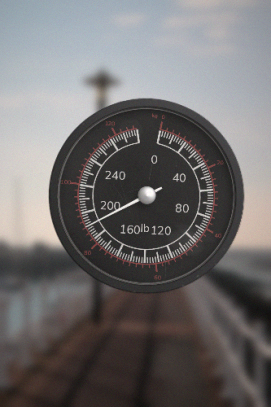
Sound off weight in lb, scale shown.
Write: 190 lb
